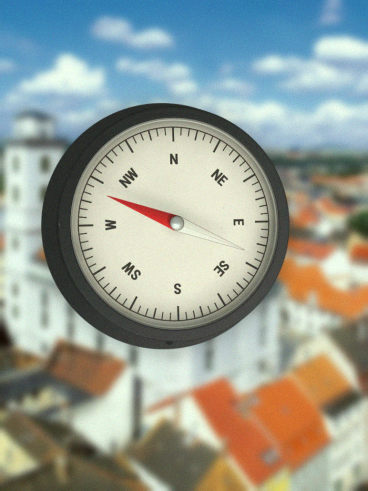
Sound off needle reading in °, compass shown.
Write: 292.5 °
